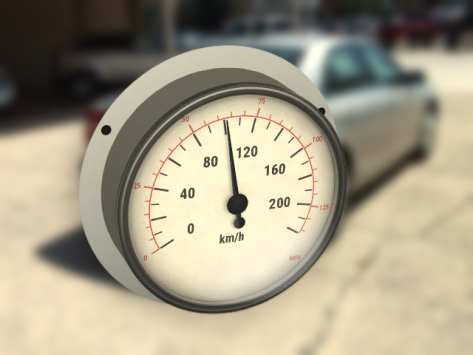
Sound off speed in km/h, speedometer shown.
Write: 100 km/h
